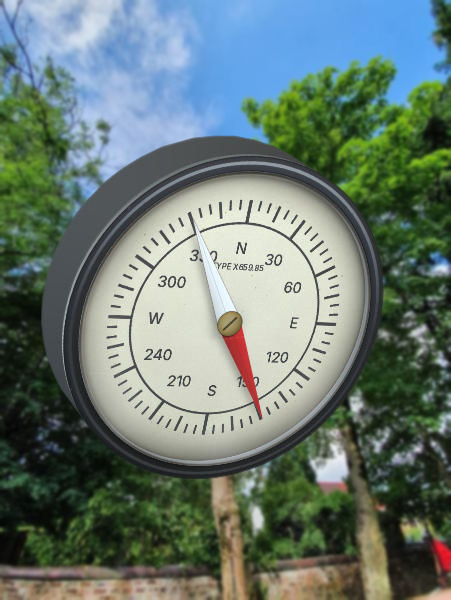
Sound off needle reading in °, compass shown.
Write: 150 °
